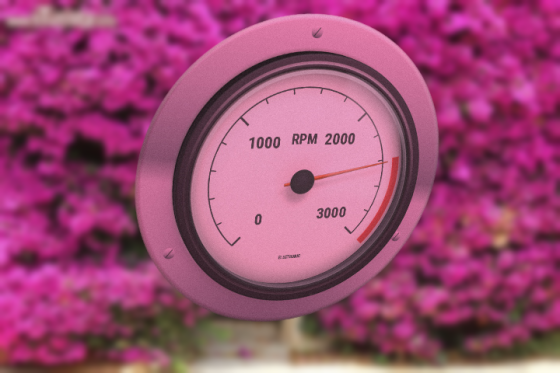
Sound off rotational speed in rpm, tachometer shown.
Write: 2400 rpm
